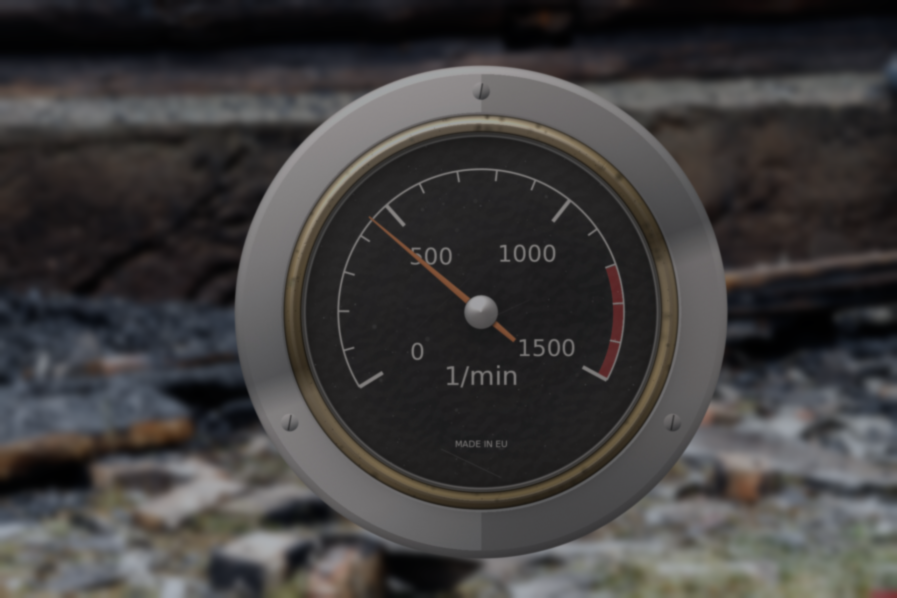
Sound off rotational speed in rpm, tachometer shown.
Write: 450 rpm
